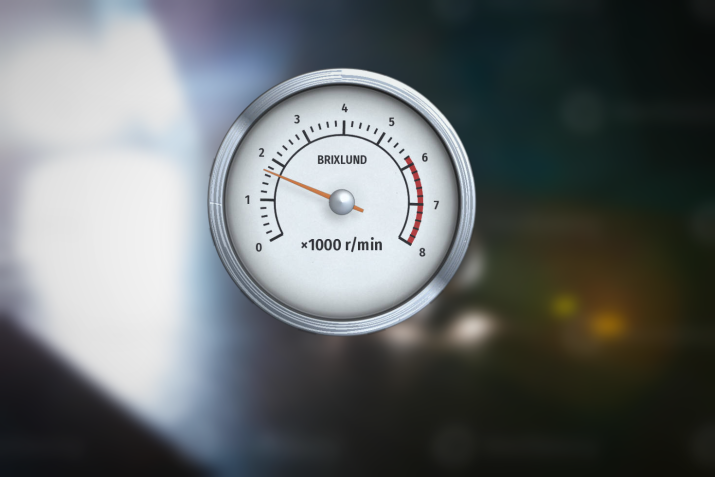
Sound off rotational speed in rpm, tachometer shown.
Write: 1700 rpm
